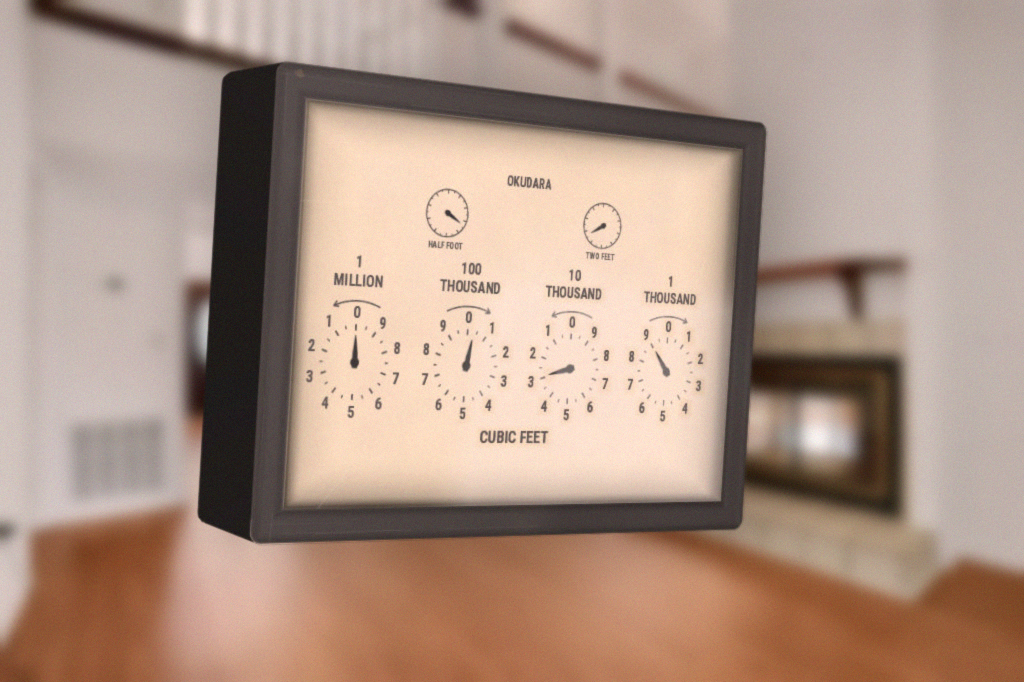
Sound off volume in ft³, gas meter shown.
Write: 2900 ft³
